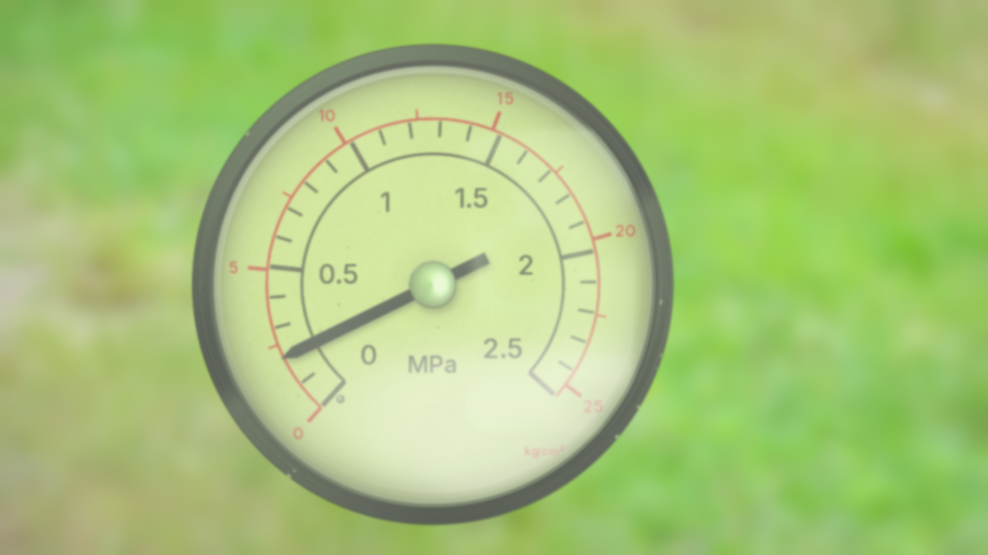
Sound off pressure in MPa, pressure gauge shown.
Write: 0.2 MPa
